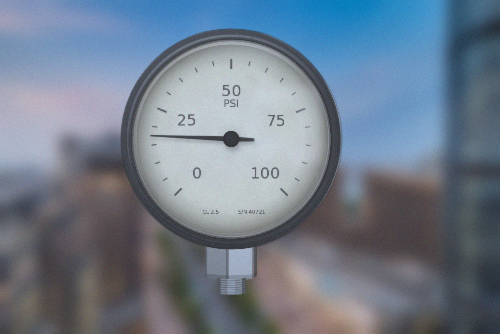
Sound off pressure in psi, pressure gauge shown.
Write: 17.5 psi
